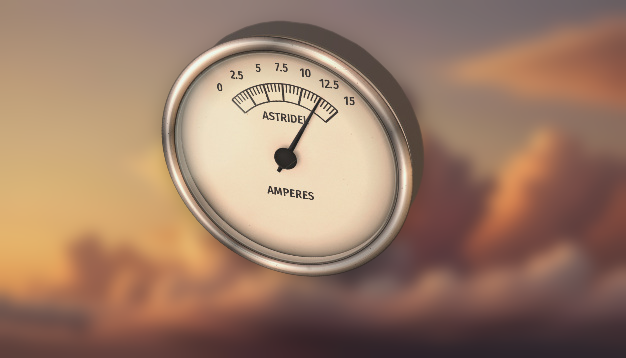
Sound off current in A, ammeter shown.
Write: 12.5 A
